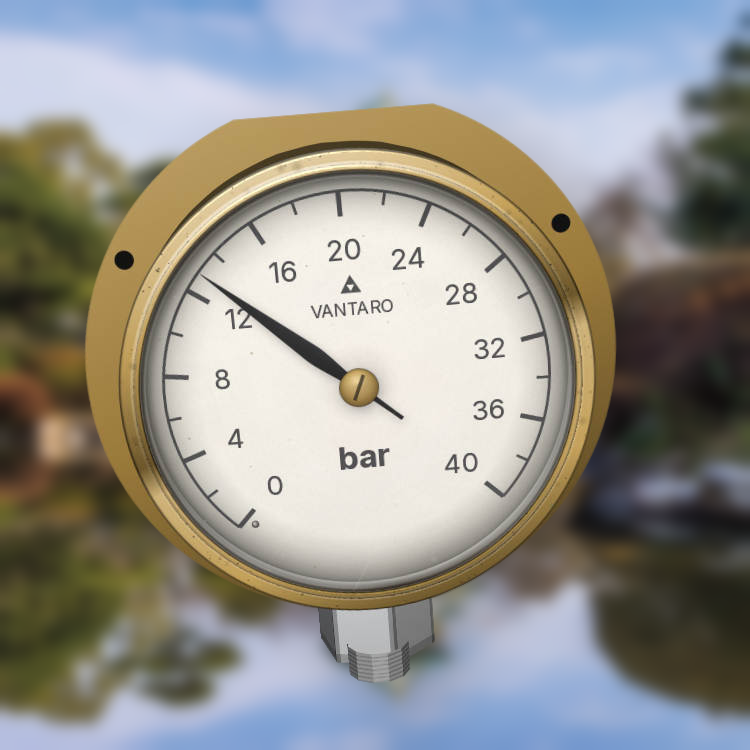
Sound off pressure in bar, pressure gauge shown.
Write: 13 bar
